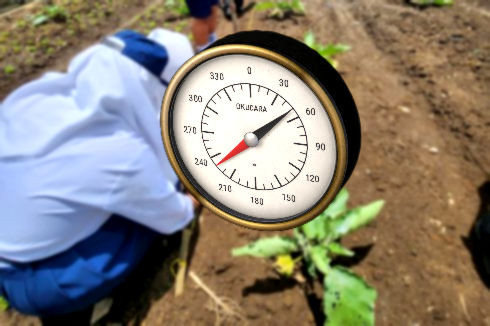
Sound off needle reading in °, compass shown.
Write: 230 °
